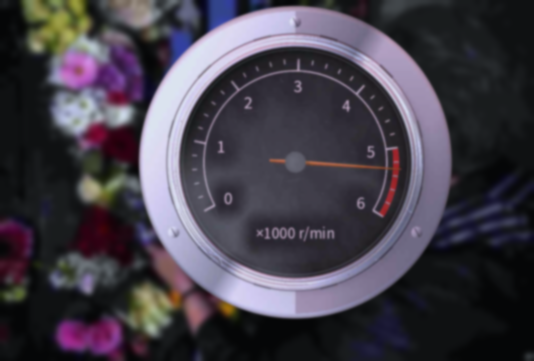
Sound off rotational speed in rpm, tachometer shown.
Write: 5300 rpm
